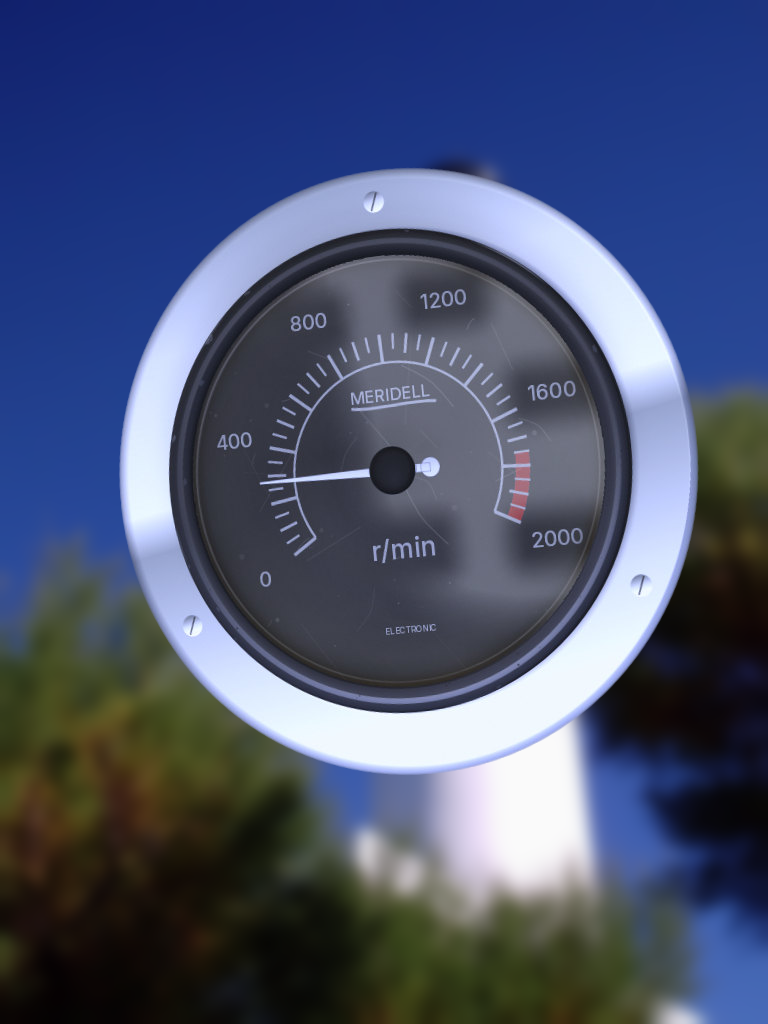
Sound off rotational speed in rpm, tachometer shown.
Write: 275 rpm
